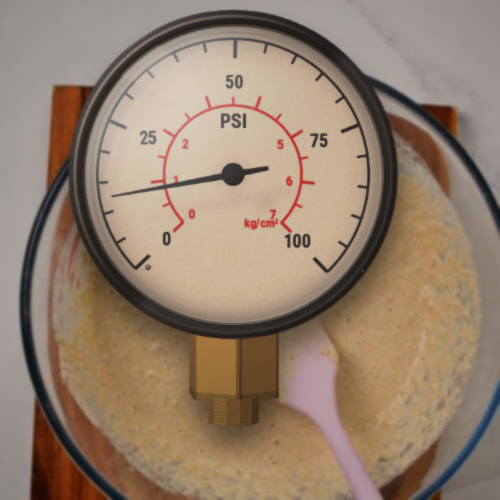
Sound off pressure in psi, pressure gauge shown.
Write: 12.5 psi
